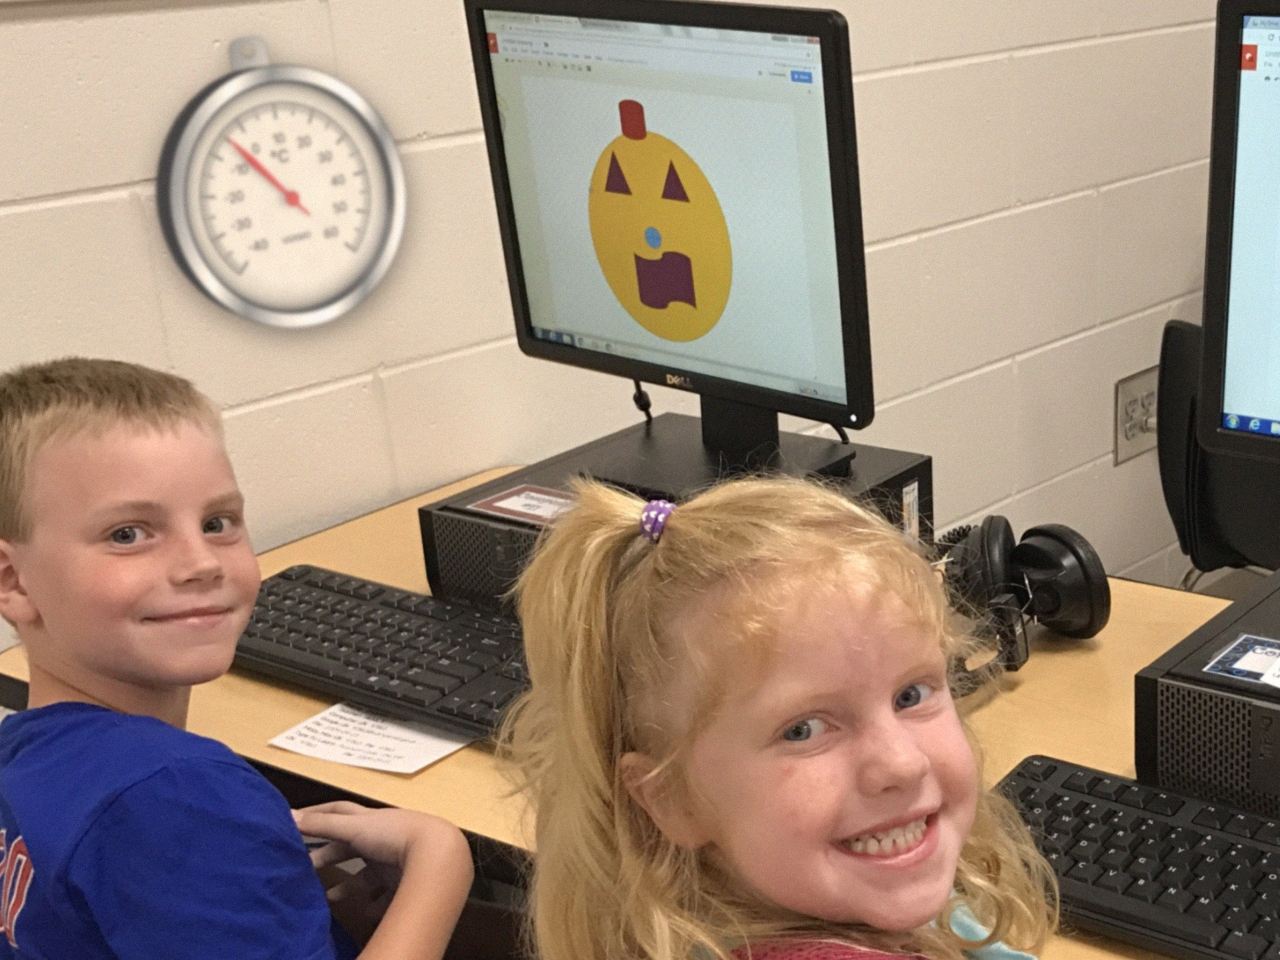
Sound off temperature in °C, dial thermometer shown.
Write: -5 °C
